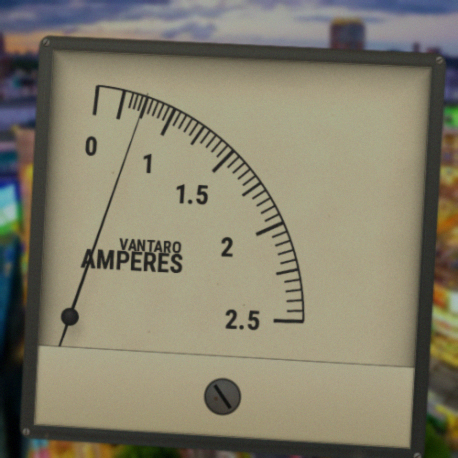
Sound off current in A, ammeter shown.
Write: 0.75 A
